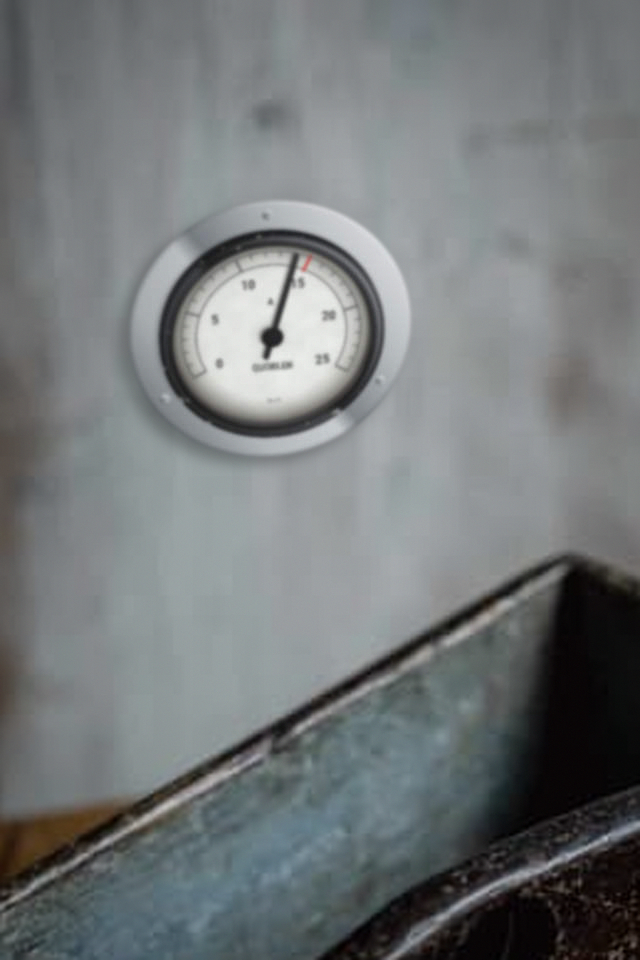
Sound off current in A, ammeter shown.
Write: 14 A
